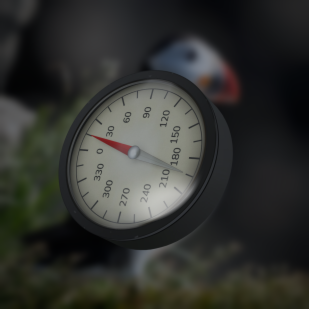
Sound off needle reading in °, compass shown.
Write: 15 °
